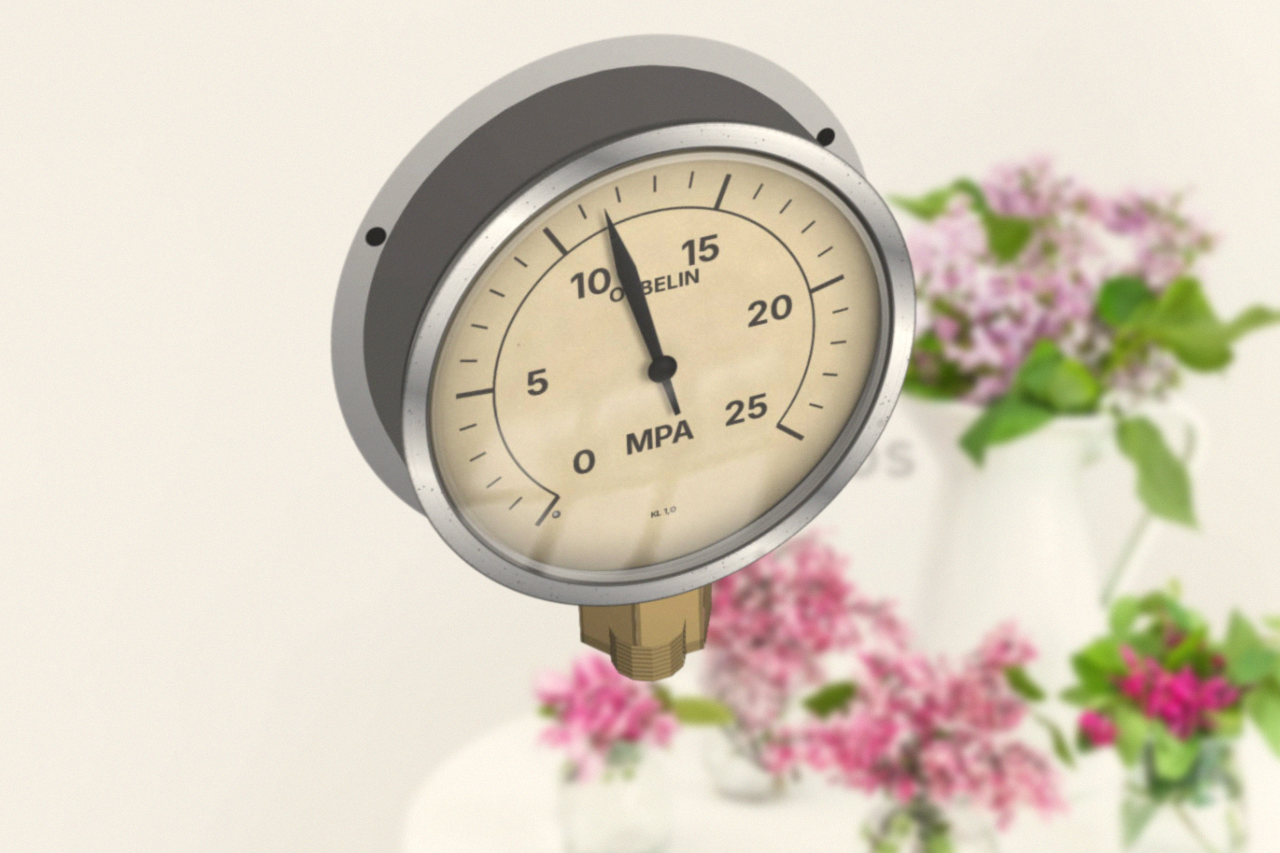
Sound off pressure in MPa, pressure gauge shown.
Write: 11.5 MPa
